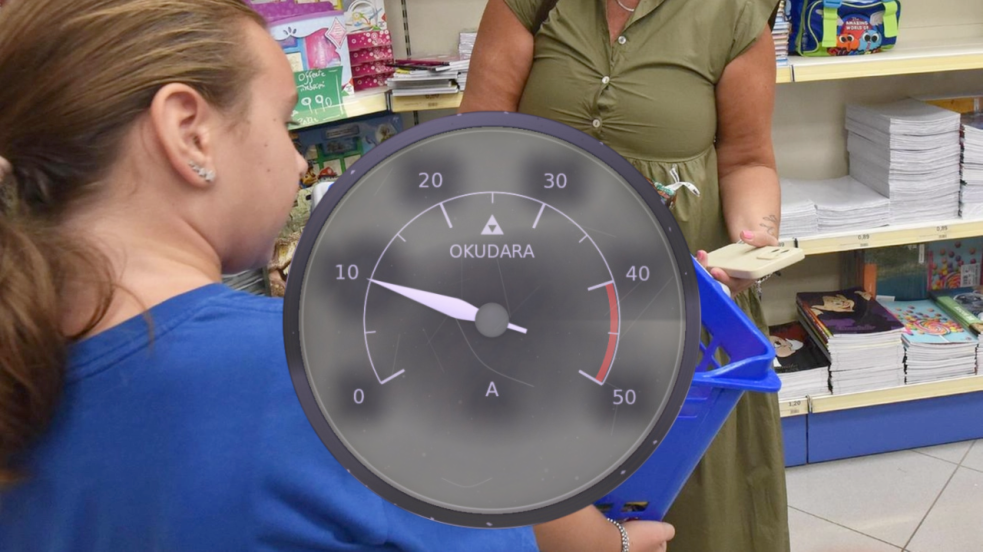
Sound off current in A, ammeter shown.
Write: 10 A
